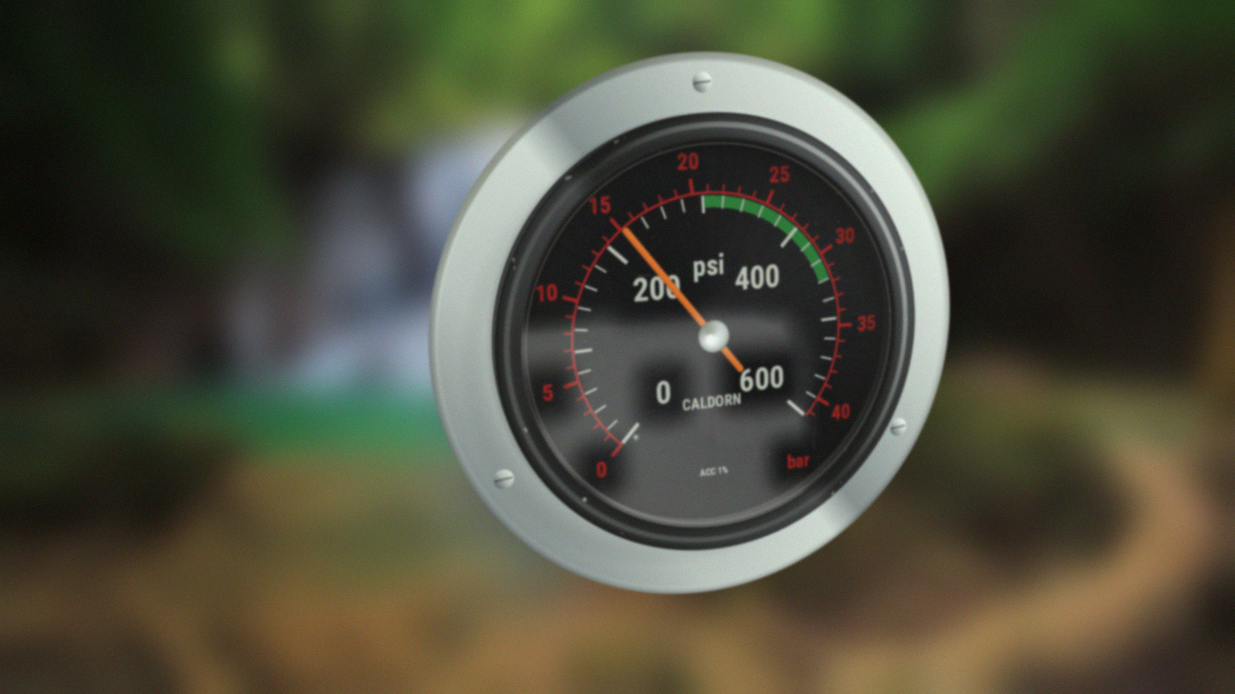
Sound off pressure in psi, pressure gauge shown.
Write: 220 psi
